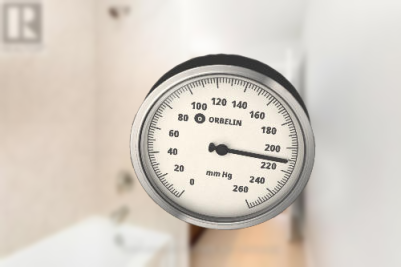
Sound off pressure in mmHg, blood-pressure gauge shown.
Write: 210 mmHg
